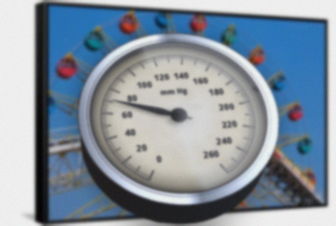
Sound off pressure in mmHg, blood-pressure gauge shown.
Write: 70 mmHg
